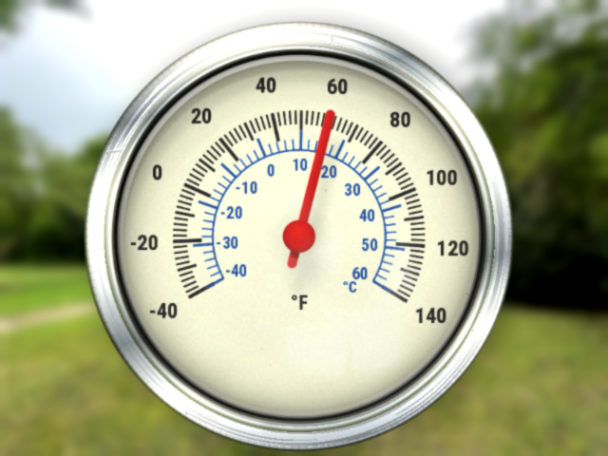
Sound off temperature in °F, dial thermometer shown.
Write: 60 °F
